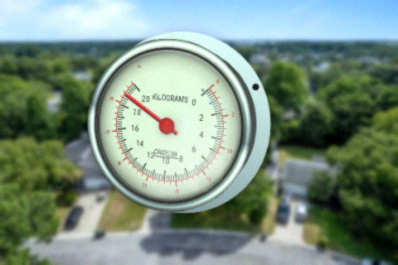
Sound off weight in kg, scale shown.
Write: 19 kg
